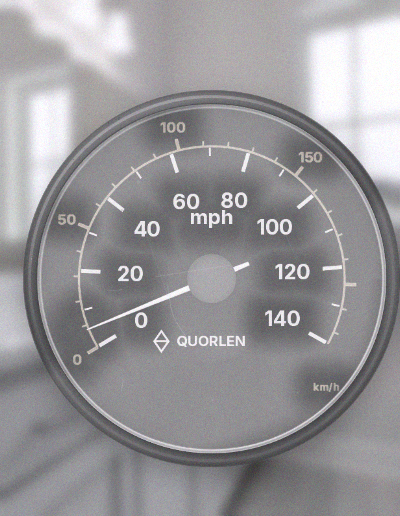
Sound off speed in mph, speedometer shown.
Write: 5 mph
